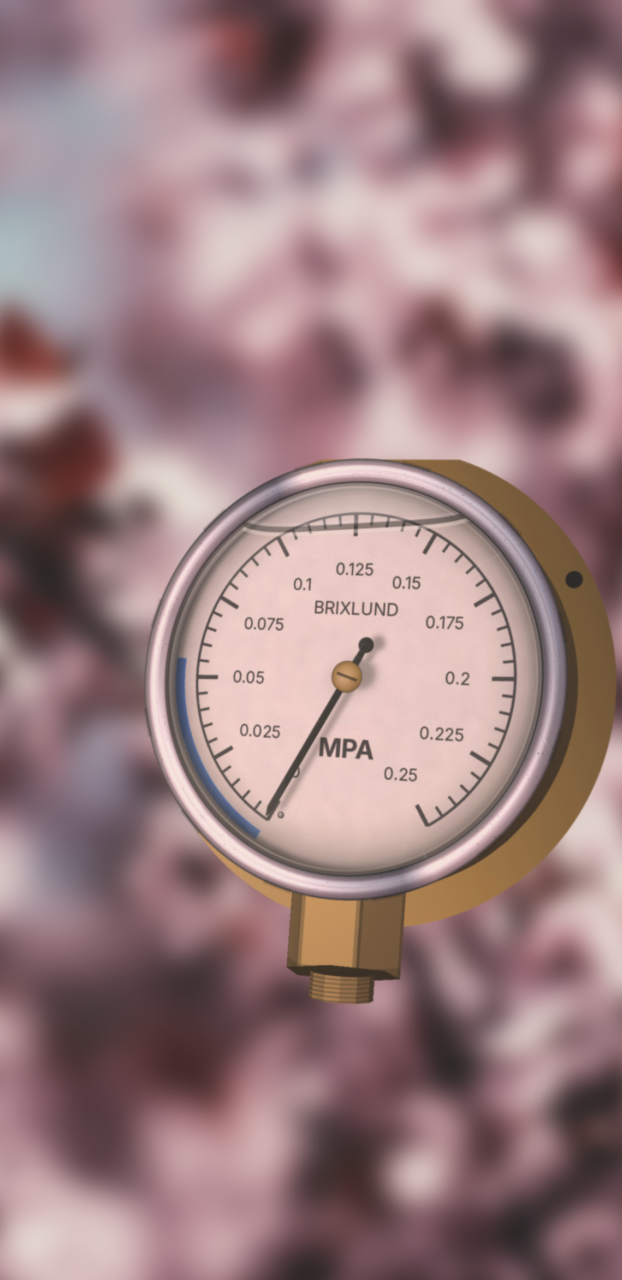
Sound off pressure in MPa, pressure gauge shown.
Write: 0 MPa
